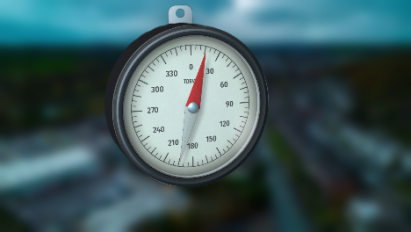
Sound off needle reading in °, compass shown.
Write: 15 °
